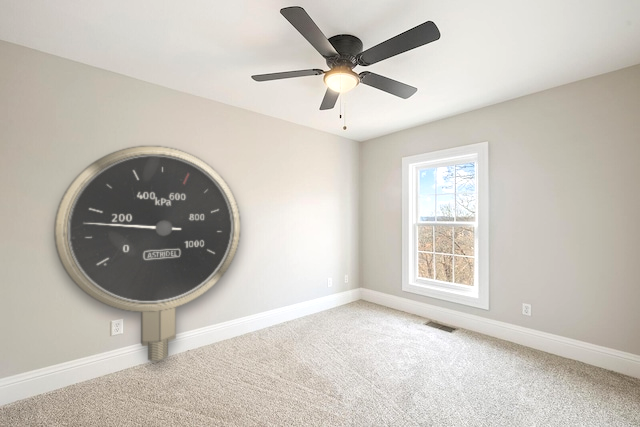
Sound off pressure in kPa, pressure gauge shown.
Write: 150 kPa
